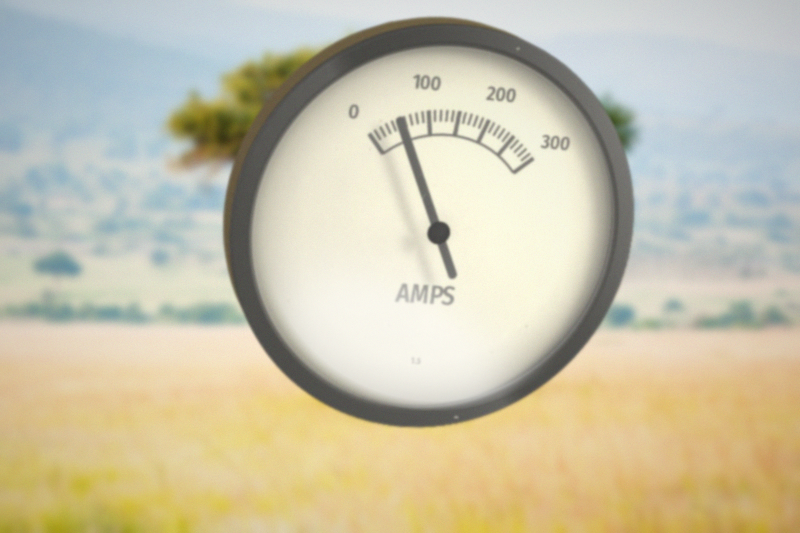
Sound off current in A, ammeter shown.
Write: 50 A
